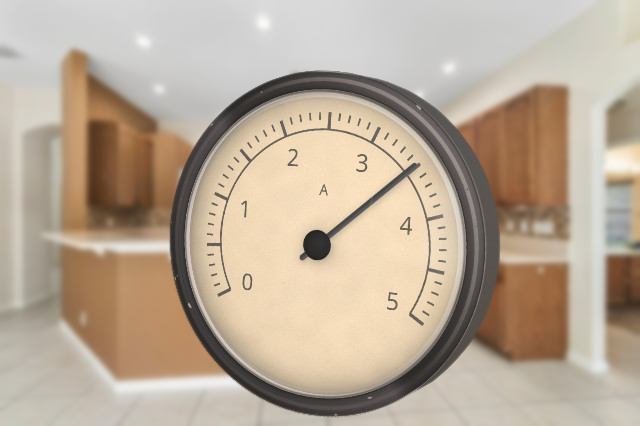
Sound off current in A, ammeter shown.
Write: 3.5 A
